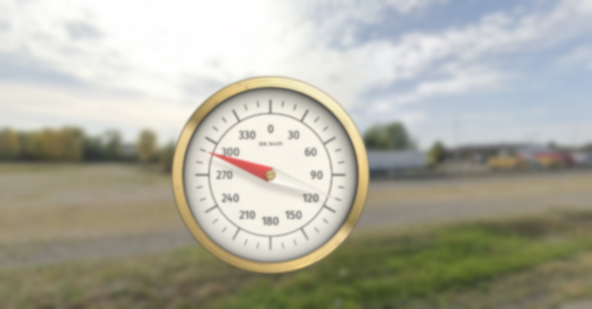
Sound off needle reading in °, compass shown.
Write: 290 °
